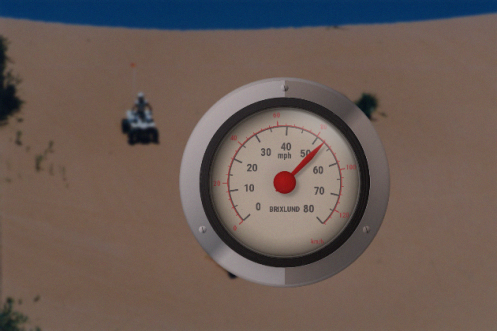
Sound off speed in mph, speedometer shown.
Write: 52.5 mph
